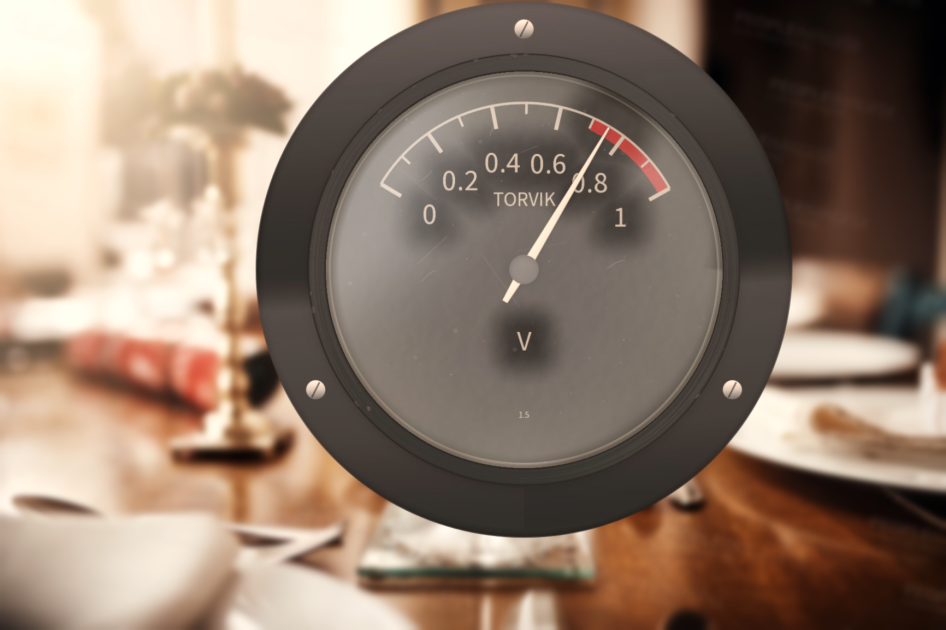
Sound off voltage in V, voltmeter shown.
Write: 0.75 V
